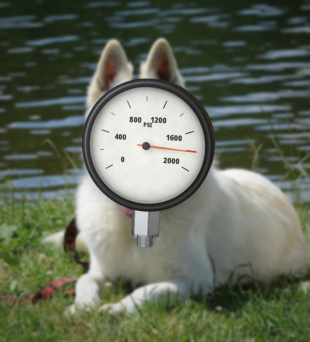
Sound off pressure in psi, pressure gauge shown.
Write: 1800 psi
